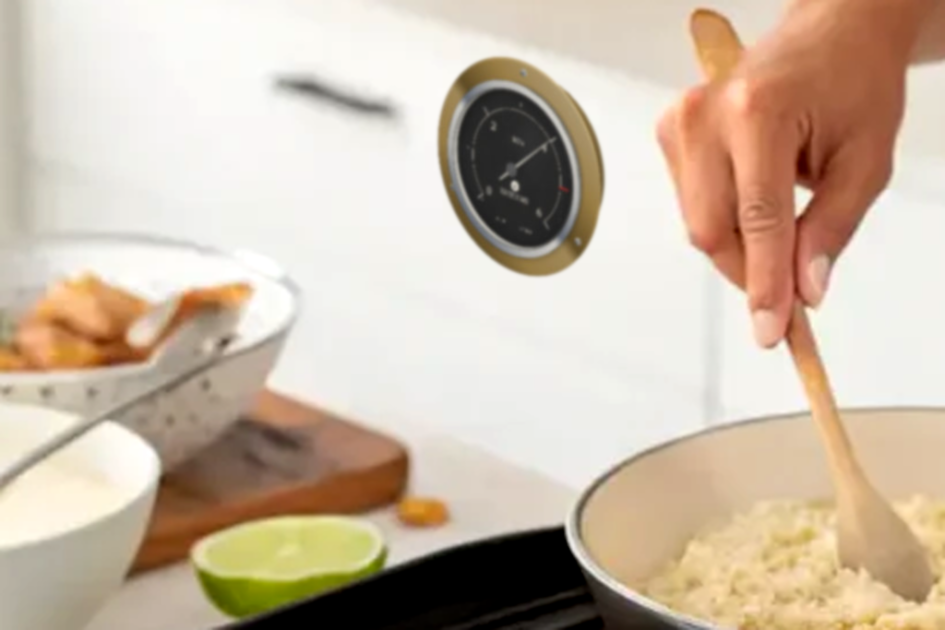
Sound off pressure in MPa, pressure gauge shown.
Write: 4 MPa
